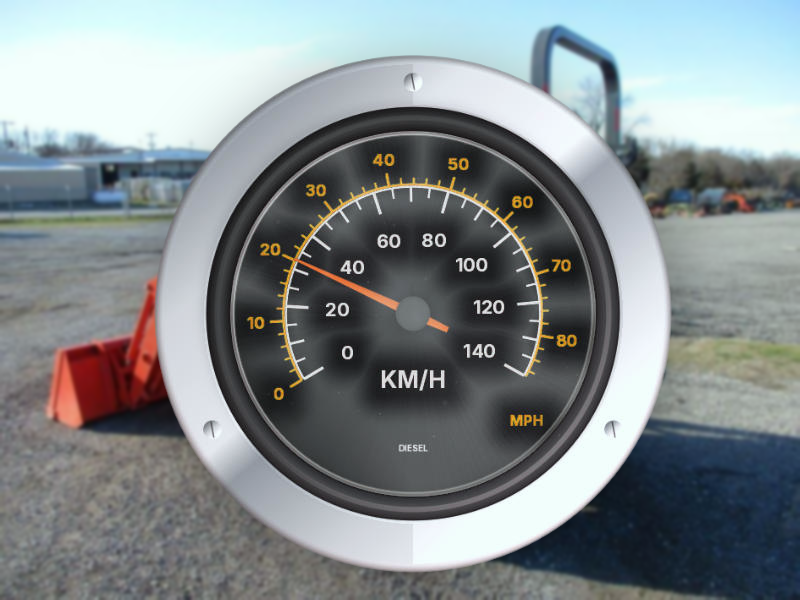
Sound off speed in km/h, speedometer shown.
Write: 32.5 km/h
